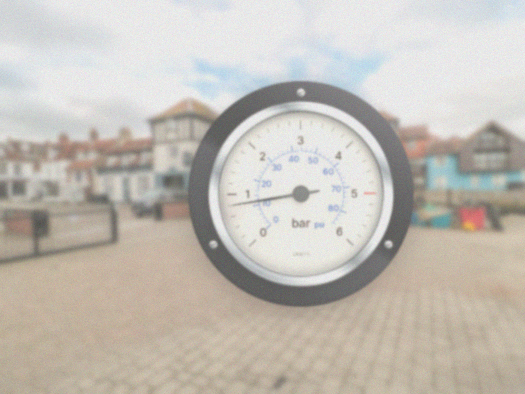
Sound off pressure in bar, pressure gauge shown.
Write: 0.8 bar
